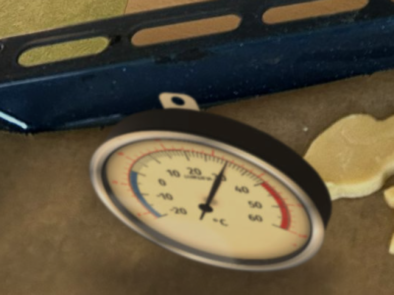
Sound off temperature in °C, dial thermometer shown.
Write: 30 °C
